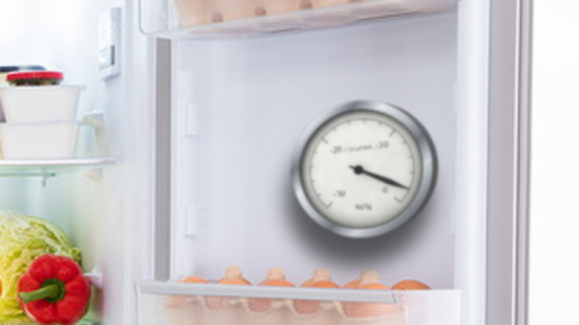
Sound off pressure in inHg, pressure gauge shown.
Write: -2 inHg
